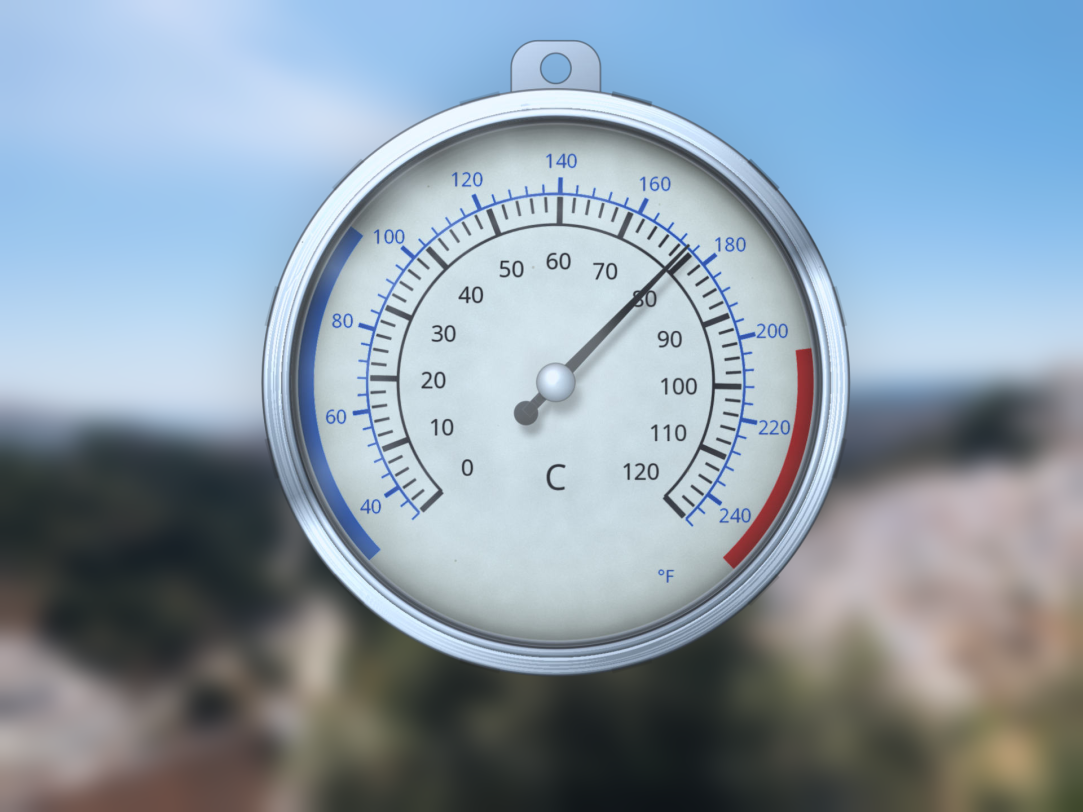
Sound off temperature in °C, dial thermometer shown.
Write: 79 °C
